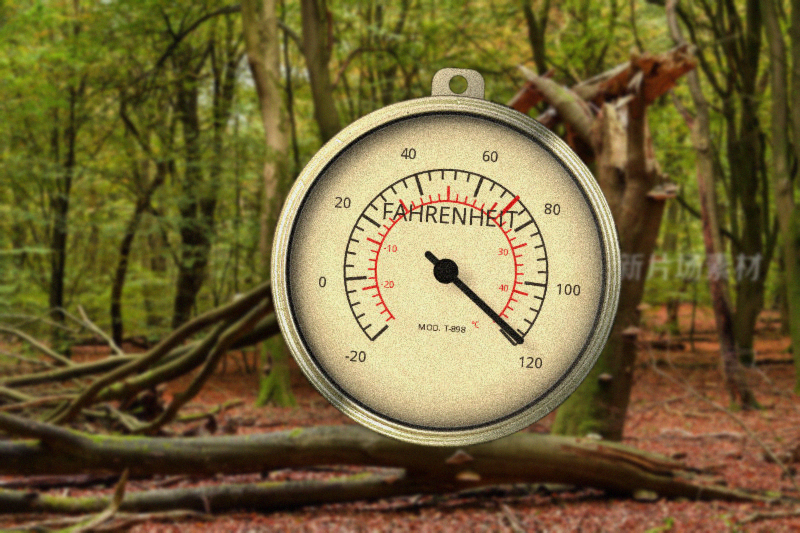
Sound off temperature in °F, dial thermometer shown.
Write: 118 °F
